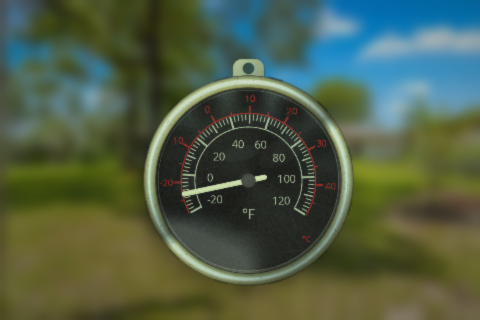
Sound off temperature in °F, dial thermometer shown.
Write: -10 °F
